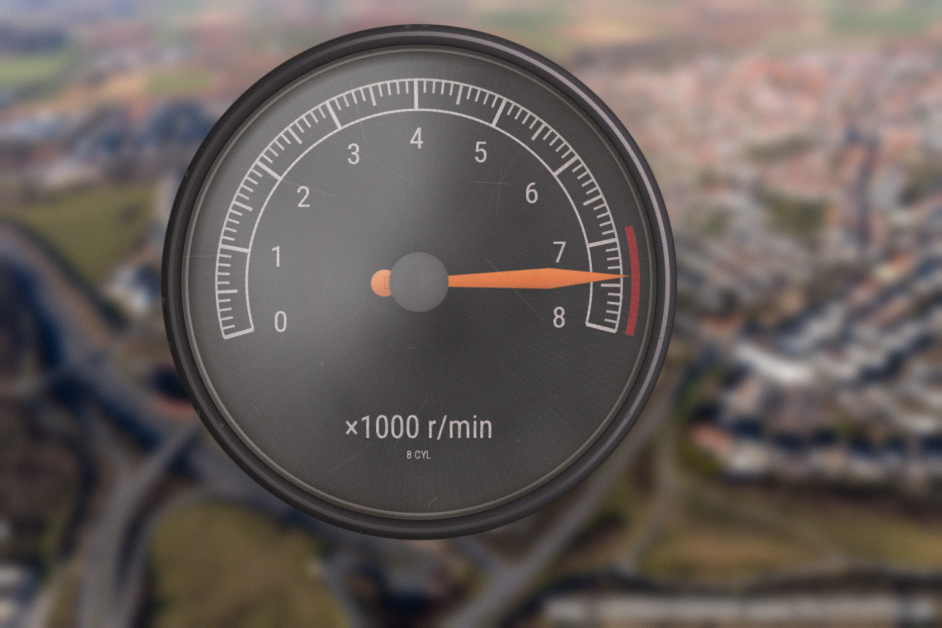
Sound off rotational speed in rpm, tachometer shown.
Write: 7400 rpm
